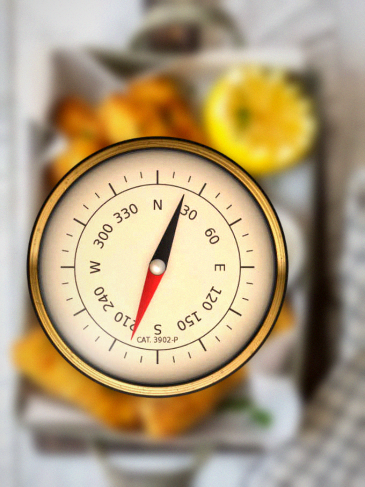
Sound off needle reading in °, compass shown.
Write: 200 °
